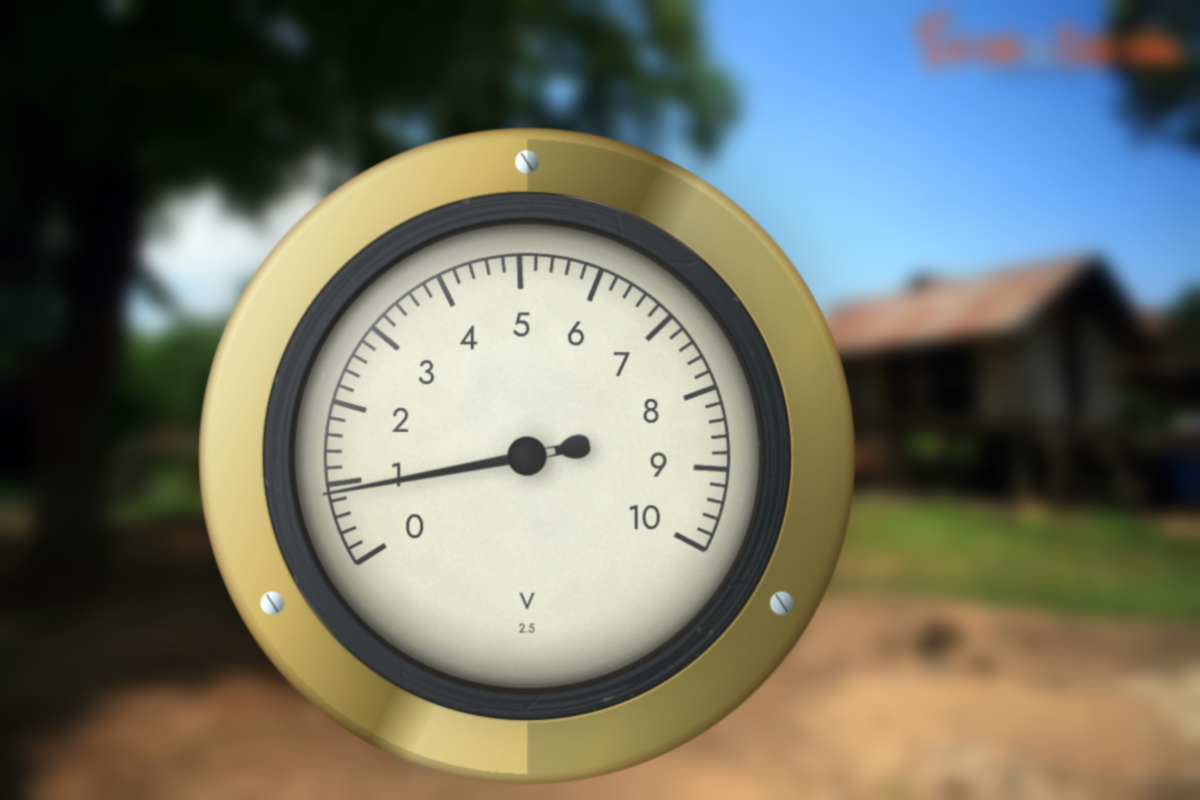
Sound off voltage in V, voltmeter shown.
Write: 0.9 V
